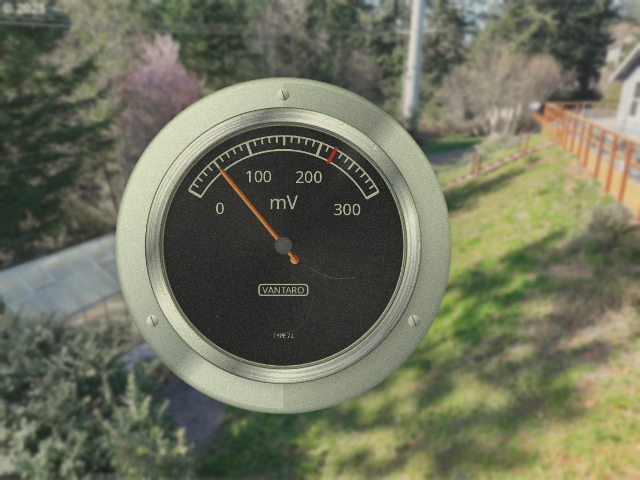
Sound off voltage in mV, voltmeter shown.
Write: 50 mV
